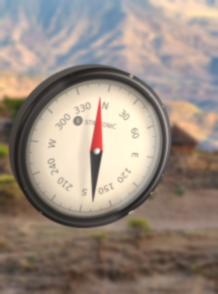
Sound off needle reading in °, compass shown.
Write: 350 °
